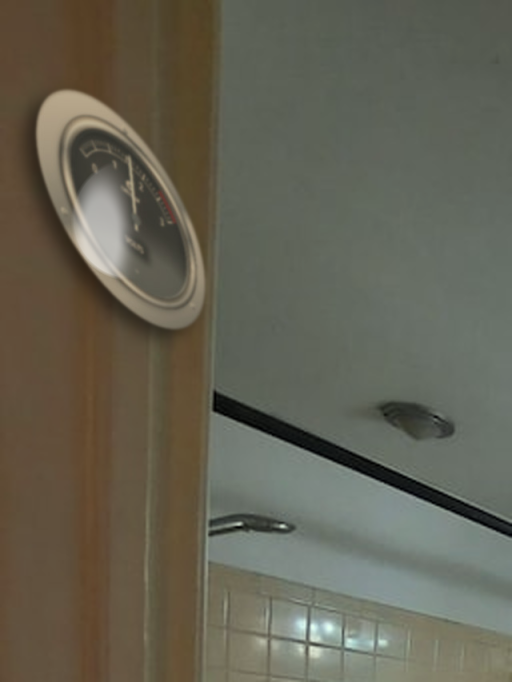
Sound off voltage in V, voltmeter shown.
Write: 1.5 V
